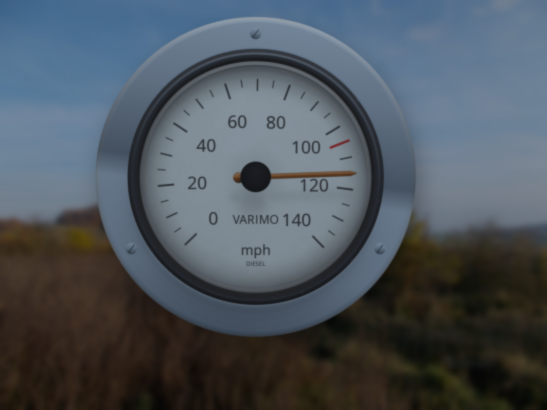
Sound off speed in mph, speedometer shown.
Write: 115 mph
